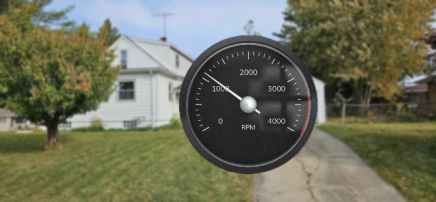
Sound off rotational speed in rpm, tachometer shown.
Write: 1100 rpm
